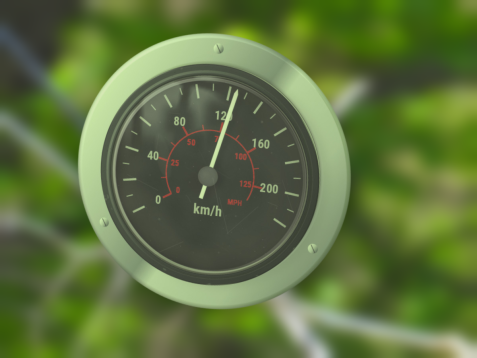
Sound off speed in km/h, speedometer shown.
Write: 125 km/h
